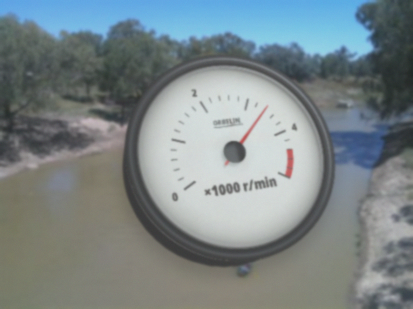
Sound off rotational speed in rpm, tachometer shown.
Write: 3400 rpm
